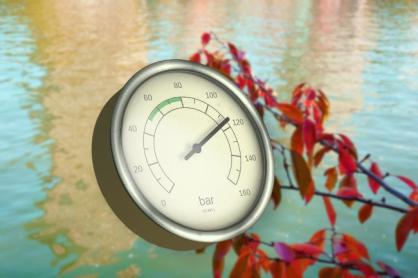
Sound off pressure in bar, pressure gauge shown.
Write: 115 bar
